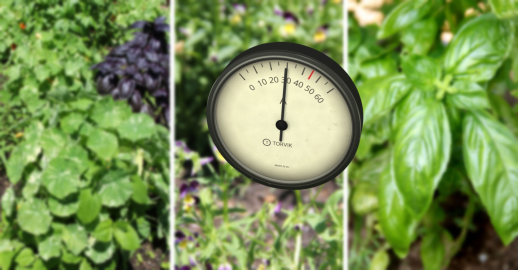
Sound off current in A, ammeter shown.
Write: 30 A
